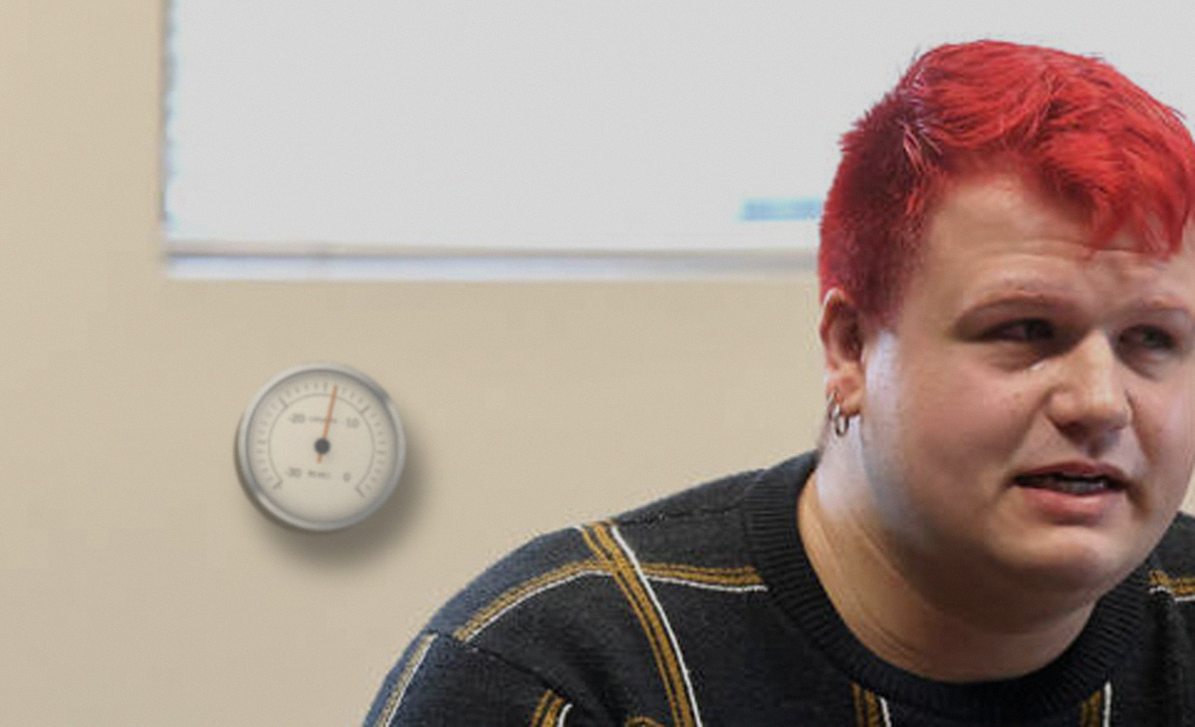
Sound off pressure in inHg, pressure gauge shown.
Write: -14 inHg
